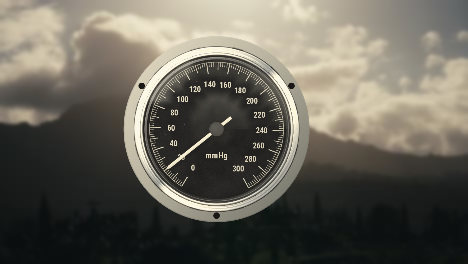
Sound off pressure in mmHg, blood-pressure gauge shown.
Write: 20 mmHg
